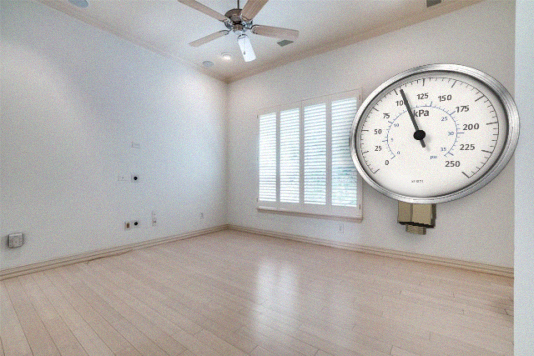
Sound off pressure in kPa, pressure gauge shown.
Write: 105 kPa
